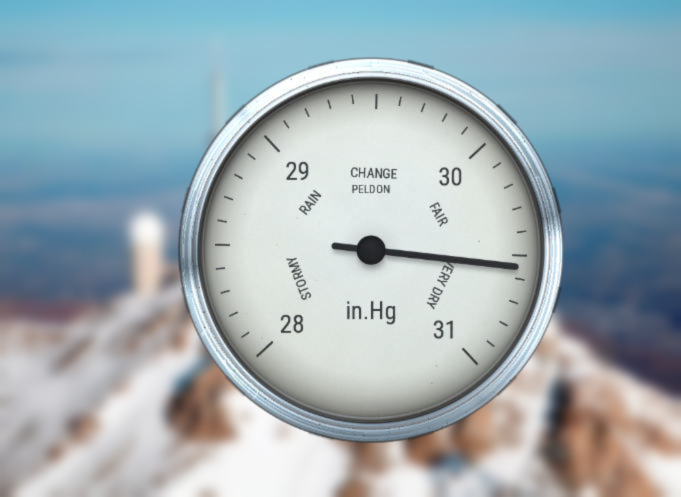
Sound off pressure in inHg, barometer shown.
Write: 30.55 inHg
